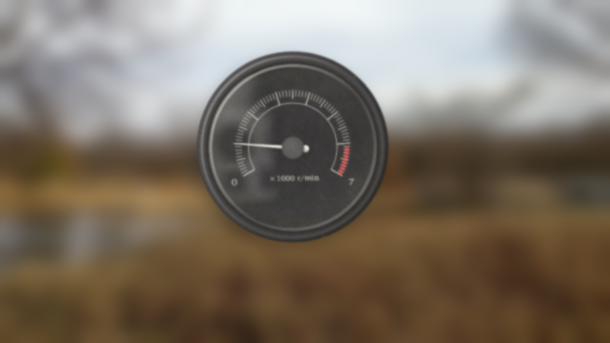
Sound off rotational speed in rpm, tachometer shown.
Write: 1000 rpm
